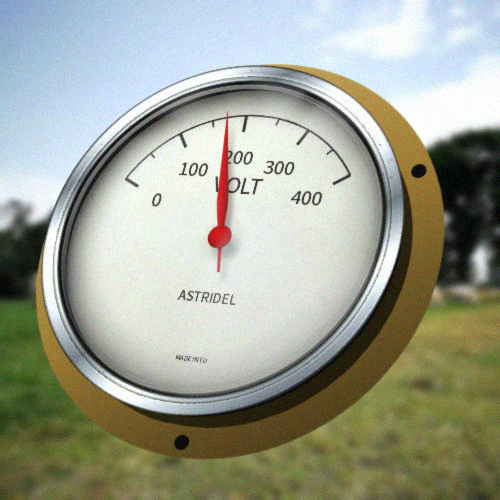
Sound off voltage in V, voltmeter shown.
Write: 175 V
